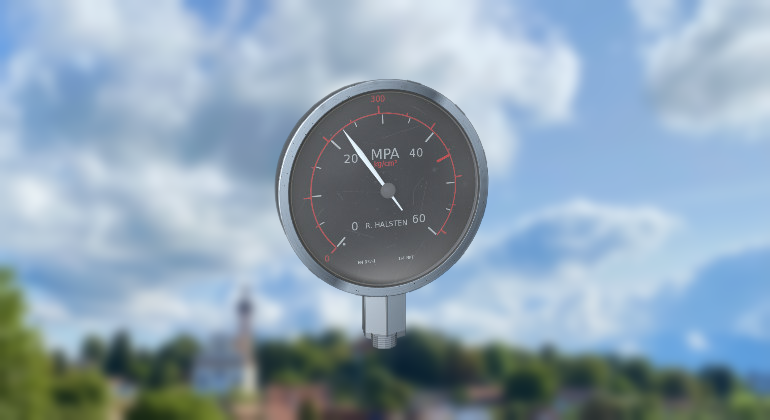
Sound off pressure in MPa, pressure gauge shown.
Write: 22.5 MPa
